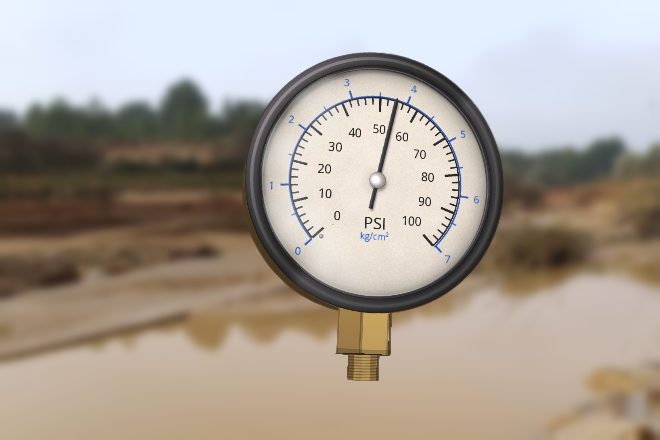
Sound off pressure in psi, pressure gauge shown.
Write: 54 psi
